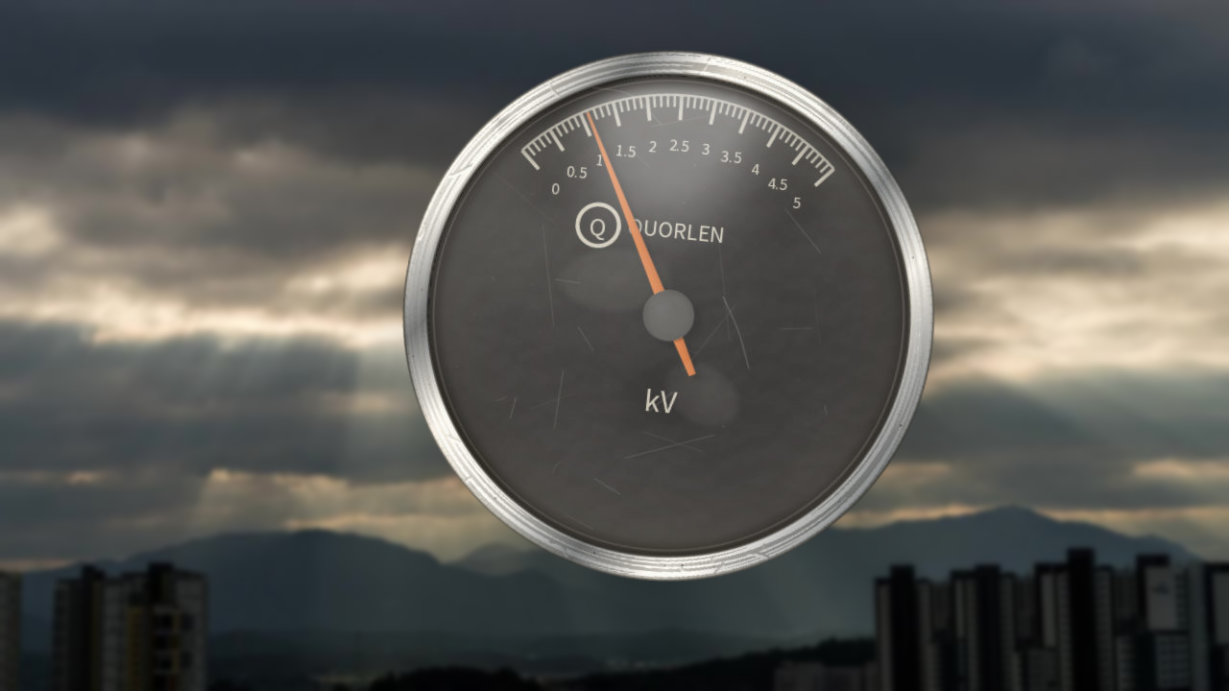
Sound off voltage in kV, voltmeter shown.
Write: 1.1 kV
